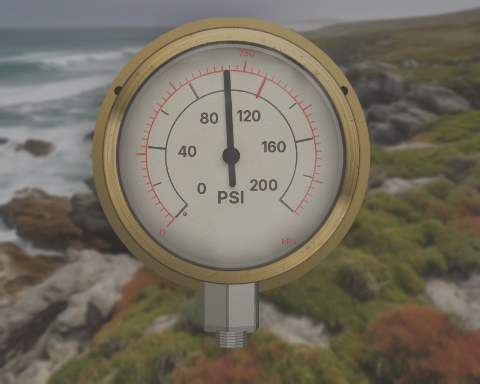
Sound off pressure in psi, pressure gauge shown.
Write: 100 psi
